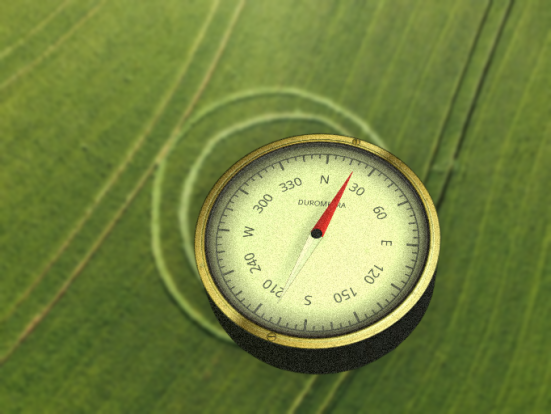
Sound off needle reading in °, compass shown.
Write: 20 °
